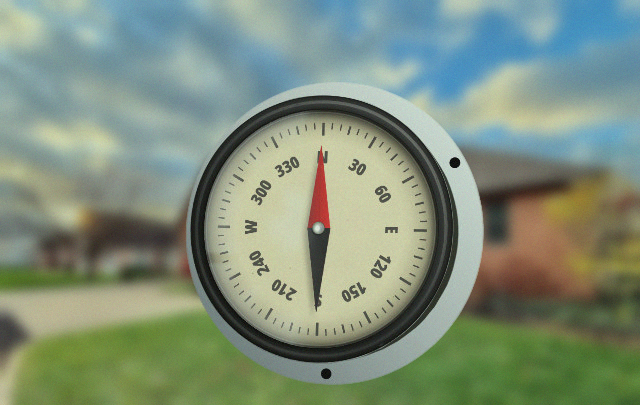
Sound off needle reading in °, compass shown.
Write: 0 °
